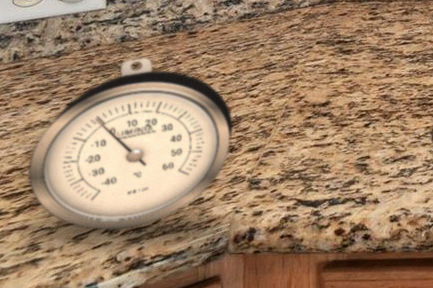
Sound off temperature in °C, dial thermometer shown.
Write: 0 °C
